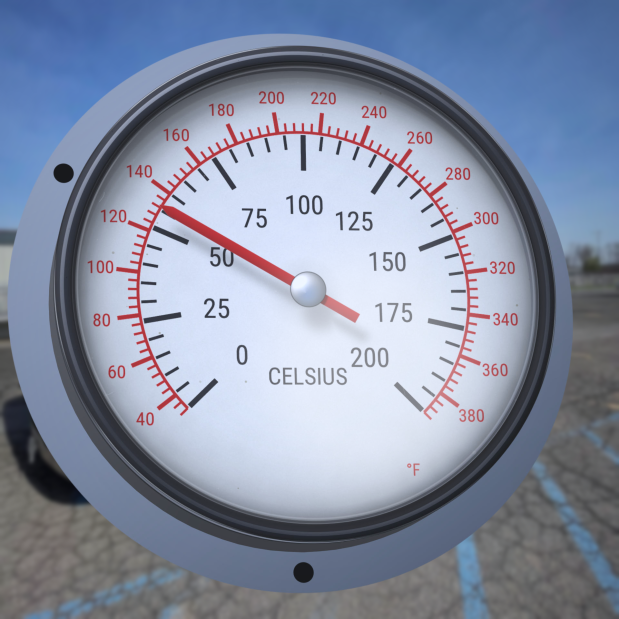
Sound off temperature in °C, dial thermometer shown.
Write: 55 °C
